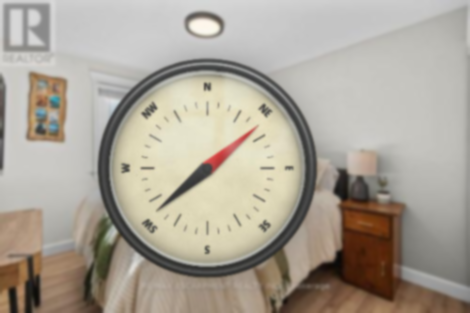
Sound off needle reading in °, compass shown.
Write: 50 °
